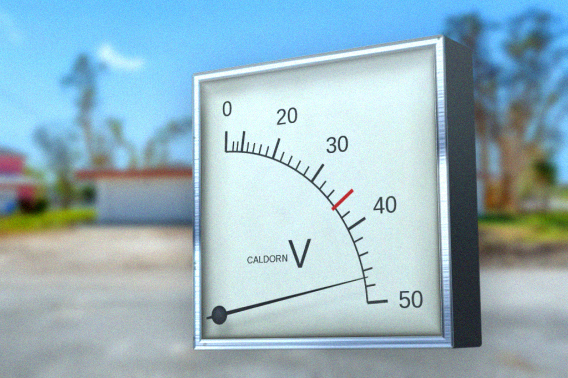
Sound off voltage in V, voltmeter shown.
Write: 47 V
